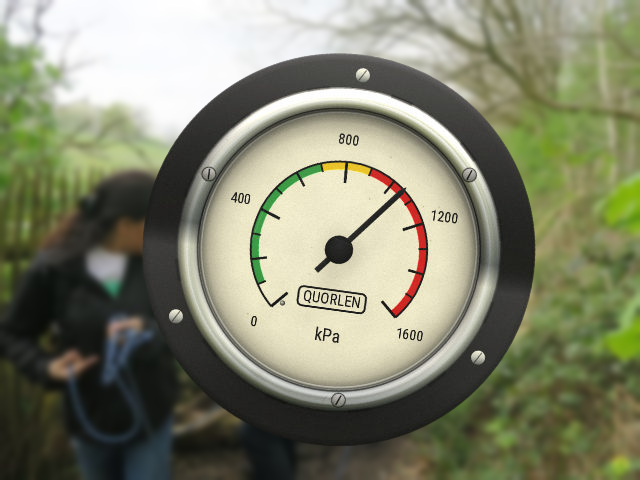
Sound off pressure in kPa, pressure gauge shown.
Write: 1050 kPa
